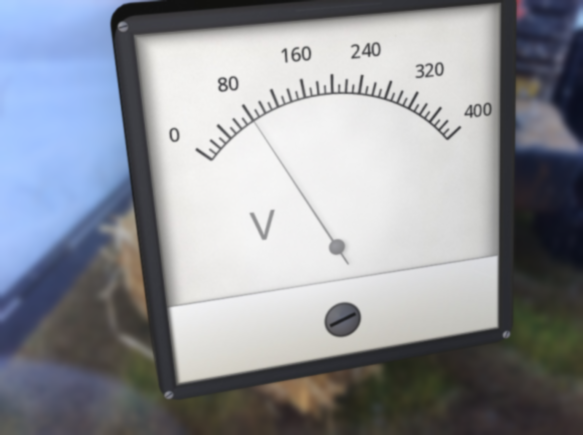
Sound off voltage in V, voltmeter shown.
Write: 80 V
